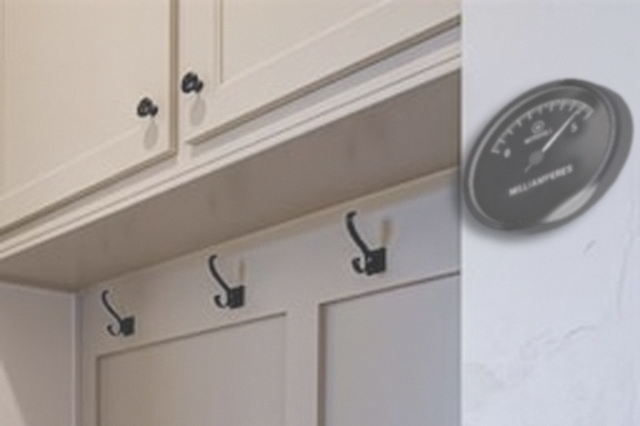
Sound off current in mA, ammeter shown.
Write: 4.5 mA
